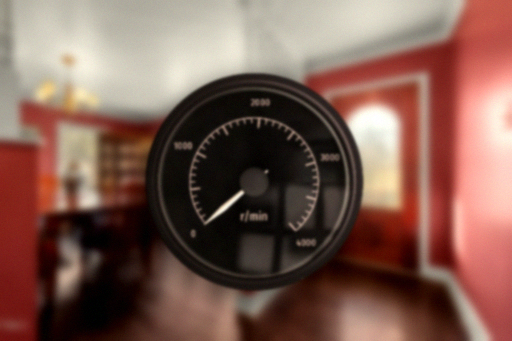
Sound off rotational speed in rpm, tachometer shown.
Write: 0 rpm
